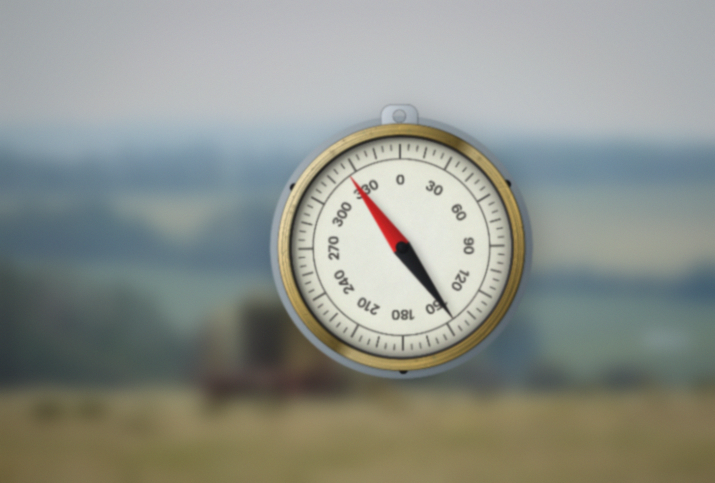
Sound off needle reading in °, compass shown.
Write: 325 °
